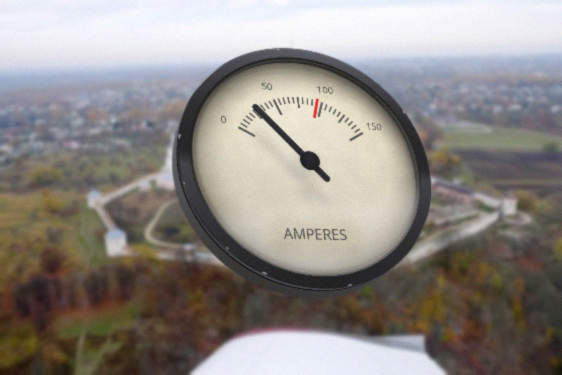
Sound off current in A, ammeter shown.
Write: 25 A
